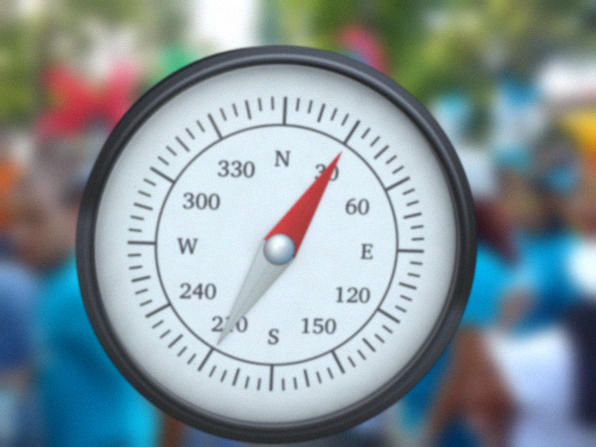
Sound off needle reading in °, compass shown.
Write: 30 °
